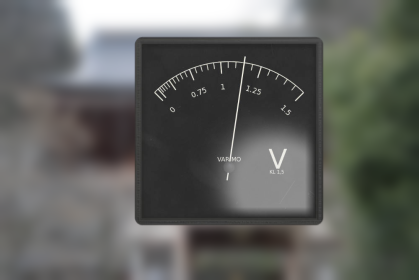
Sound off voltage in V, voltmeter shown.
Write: 1.15 V
